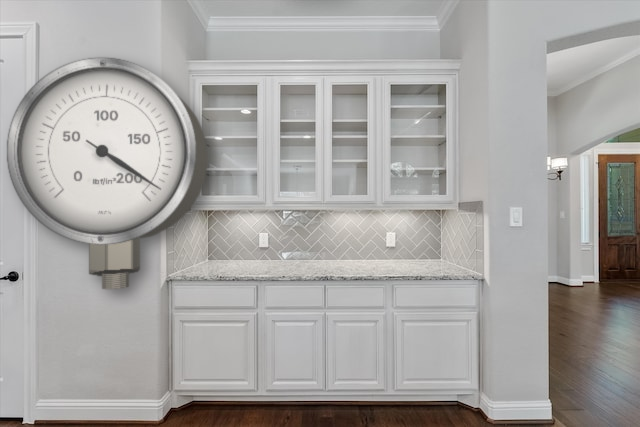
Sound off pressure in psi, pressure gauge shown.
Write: 190 psi
